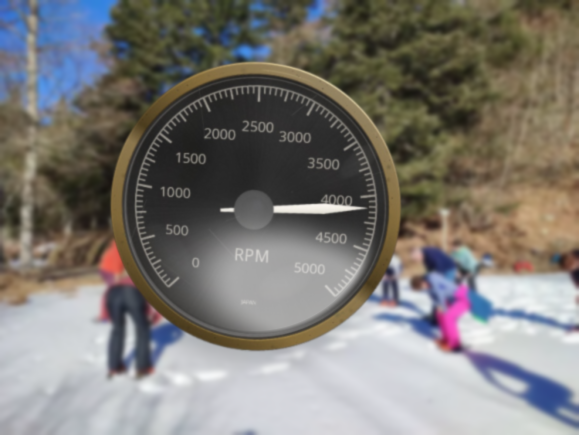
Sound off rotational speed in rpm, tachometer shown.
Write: 4100 rpm
